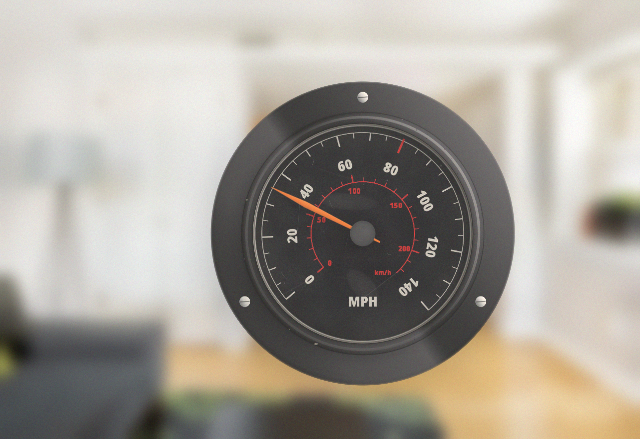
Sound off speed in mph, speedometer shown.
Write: 35 mph
